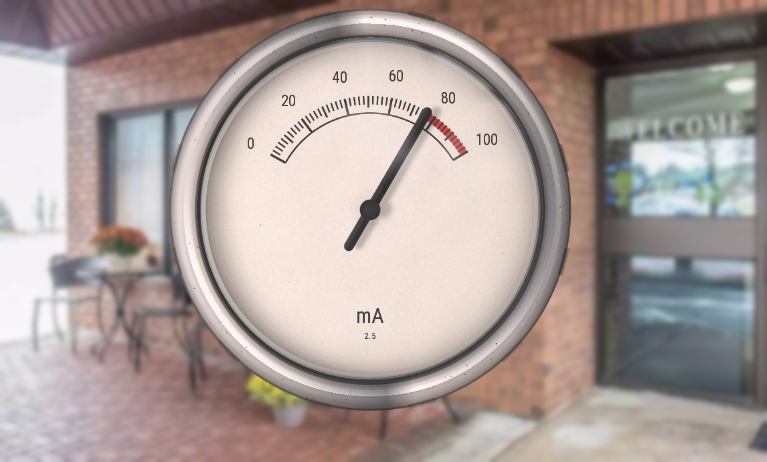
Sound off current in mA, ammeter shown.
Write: 76 mA
